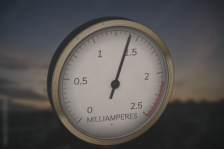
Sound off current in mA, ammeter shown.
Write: 1.4 mA
